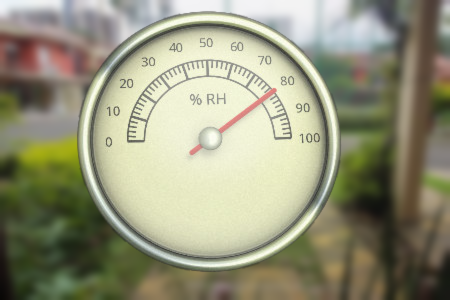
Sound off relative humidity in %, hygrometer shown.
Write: 80 %
